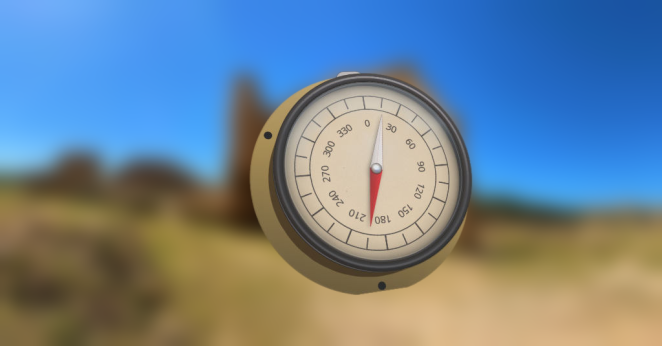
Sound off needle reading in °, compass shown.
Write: 195 °
